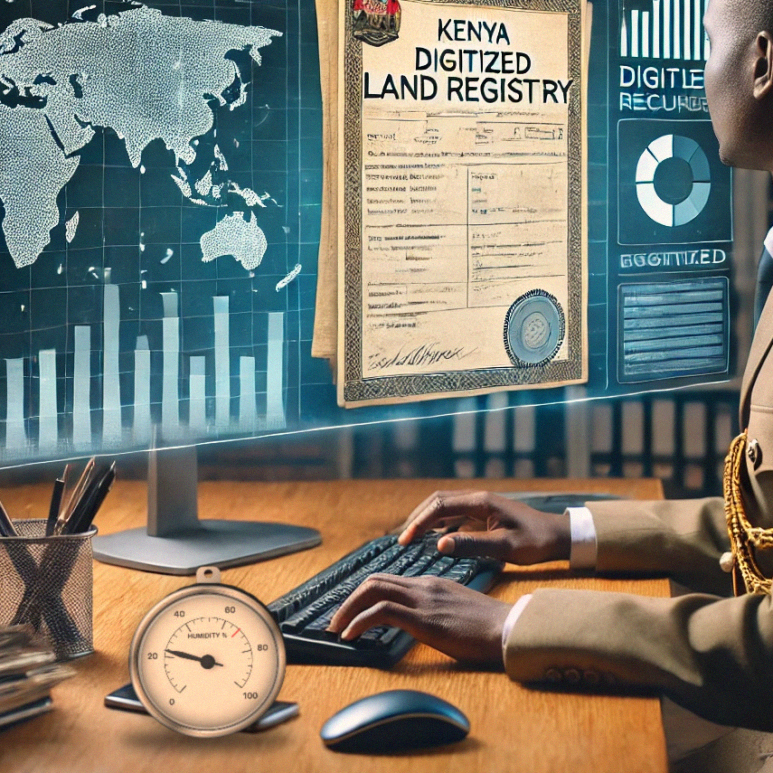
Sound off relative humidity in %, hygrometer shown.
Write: 24 %
